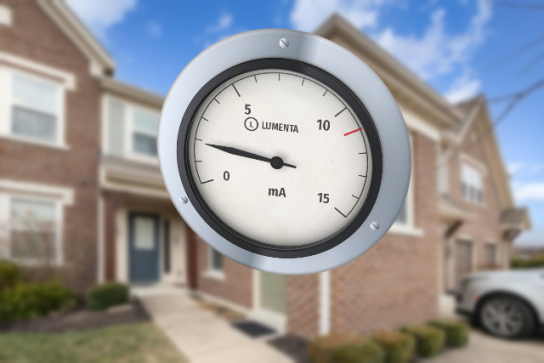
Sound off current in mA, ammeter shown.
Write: 2 mA
